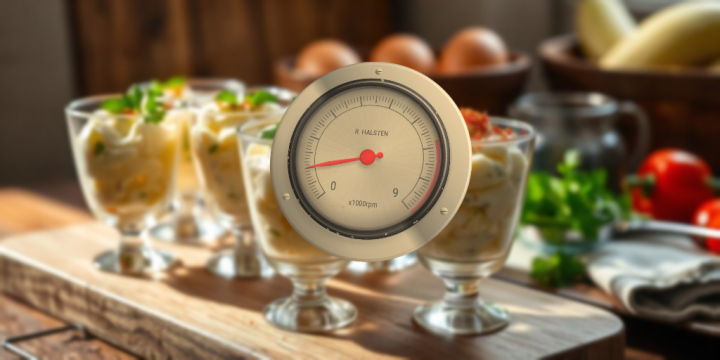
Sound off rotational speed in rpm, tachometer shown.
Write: 1000 rpm
